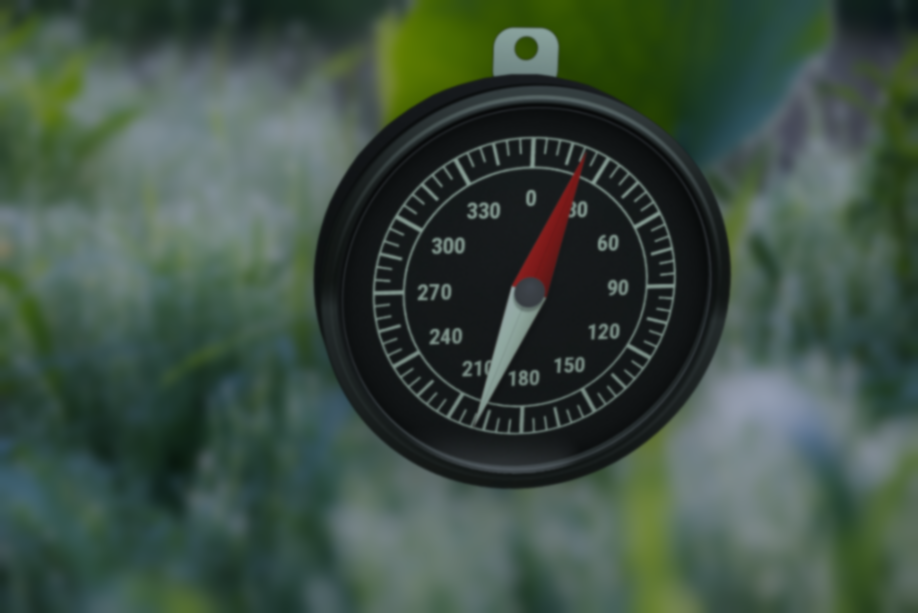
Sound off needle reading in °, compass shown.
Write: 20 °
